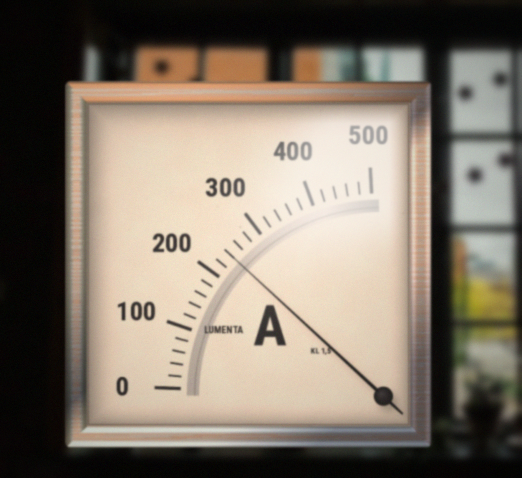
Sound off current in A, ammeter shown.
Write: 240 A
